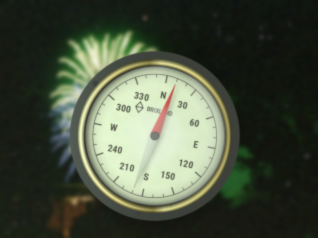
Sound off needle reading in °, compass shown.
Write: 10 °
